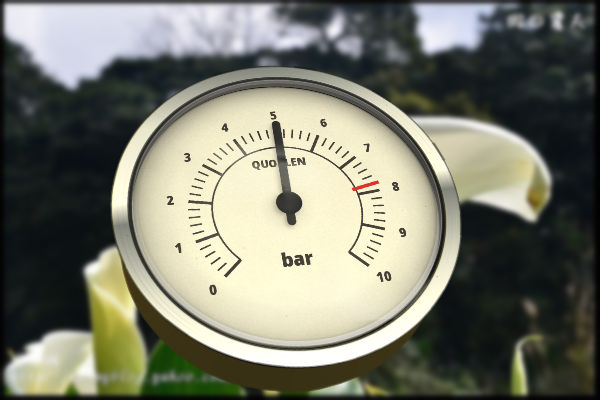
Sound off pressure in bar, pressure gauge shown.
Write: 5 bar
